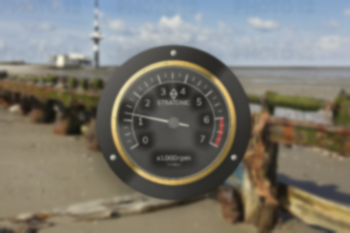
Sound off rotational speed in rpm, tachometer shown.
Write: 1250 rpm
